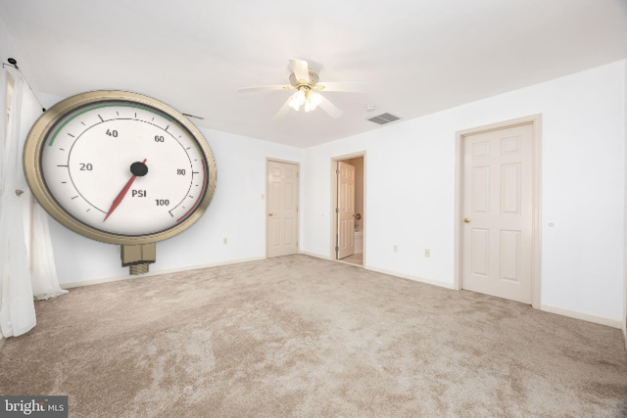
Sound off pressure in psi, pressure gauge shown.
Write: 0 psi
